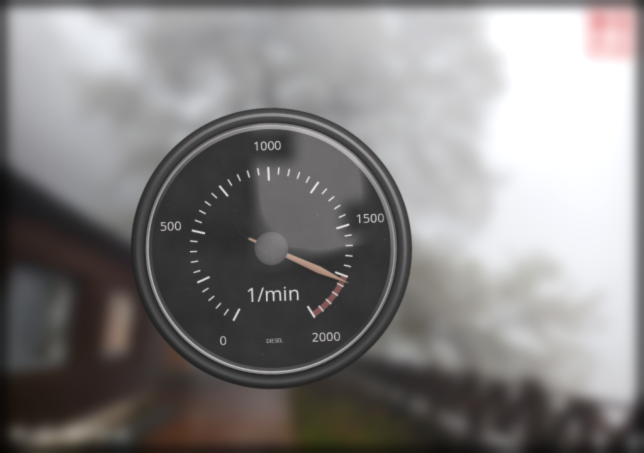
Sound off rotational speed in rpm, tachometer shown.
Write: 1775 rpm
